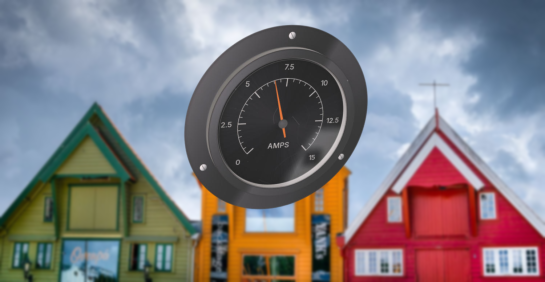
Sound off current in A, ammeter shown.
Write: 6.5 A
